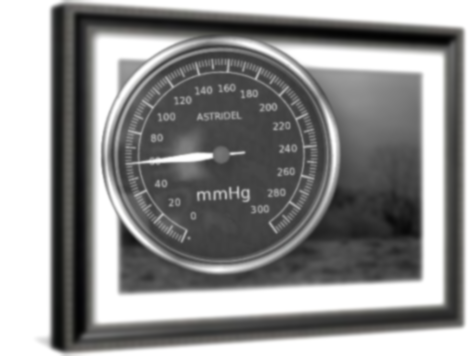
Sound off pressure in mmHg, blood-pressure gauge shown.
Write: 60 mmHg
